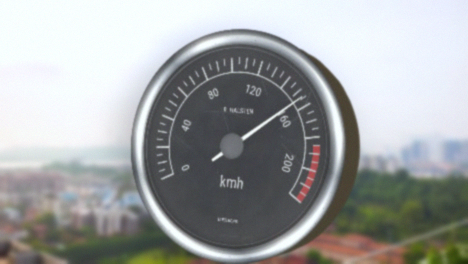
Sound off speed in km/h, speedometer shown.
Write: 155 km/h
